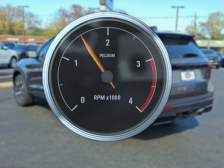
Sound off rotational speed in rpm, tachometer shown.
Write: 1500 rpm
